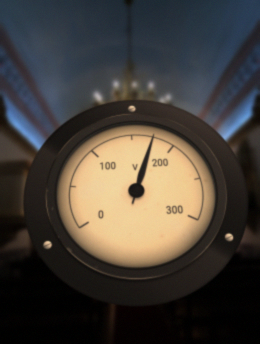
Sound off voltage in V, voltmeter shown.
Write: 175 V
